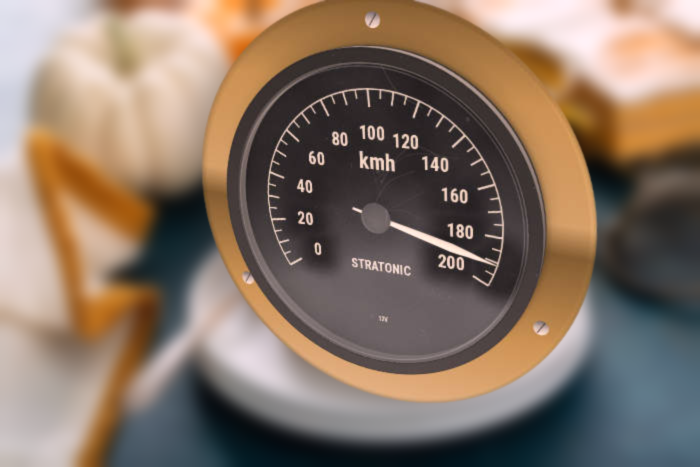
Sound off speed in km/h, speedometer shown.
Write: 190 km/h
